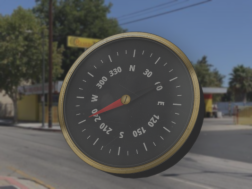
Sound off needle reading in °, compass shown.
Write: 240 °
